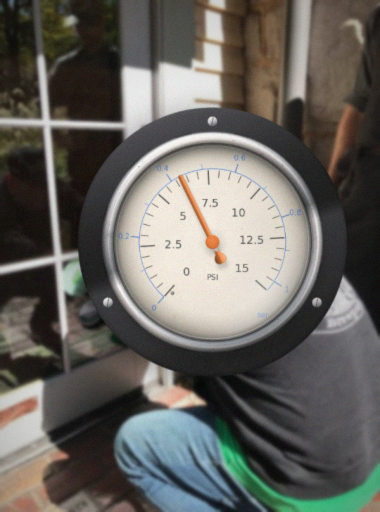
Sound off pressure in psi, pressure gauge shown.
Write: 6.25 psi
